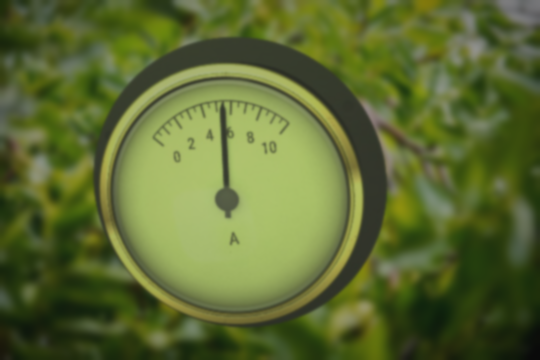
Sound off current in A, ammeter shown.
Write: 5.5 A
